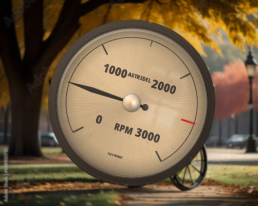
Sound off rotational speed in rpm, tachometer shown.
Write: 500 rpm
